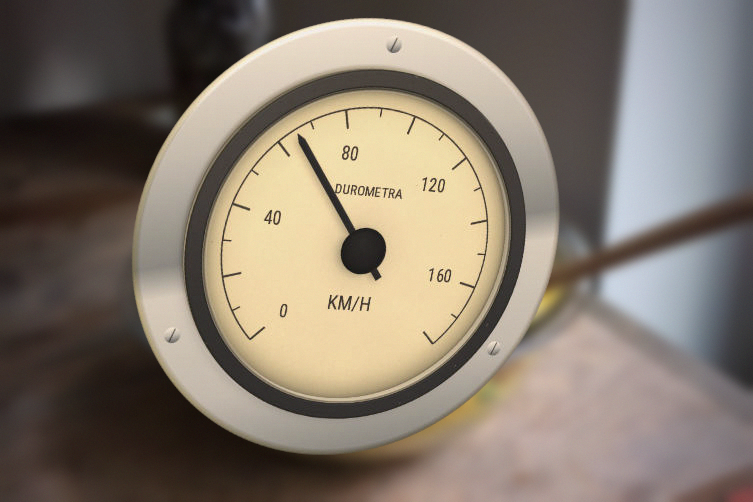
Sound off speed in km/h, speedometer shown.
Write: 65 km/h
